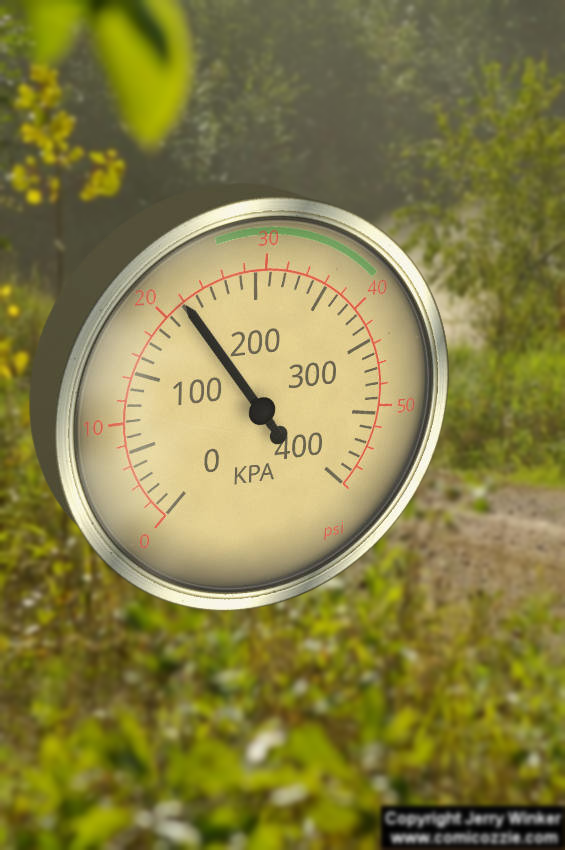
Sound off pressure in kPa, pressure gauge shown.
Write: 150 kPa
